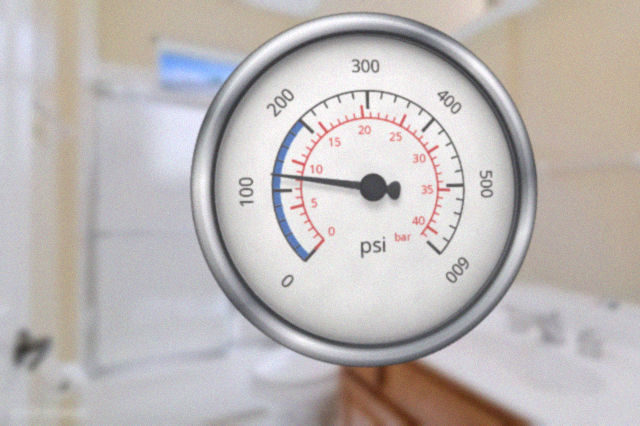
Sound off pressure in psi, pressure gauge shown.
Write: 120 psi
